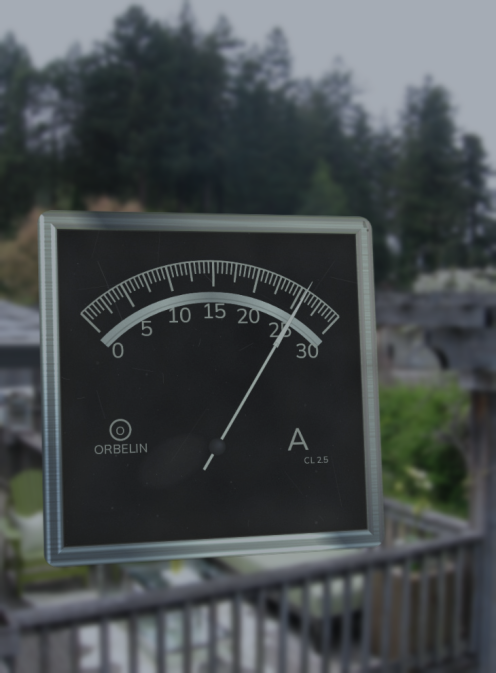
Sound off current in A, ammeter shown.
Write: 25.5 A
